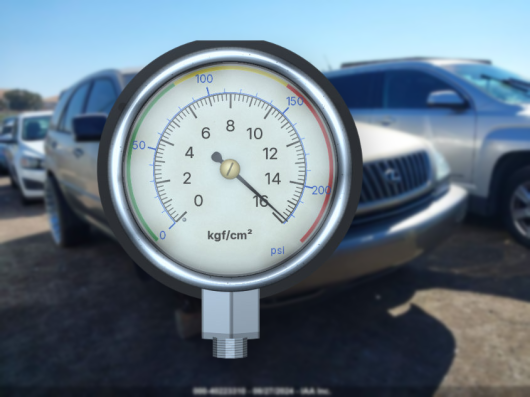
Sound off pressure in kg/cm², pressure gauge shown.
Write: 15.8 kg/cm²
